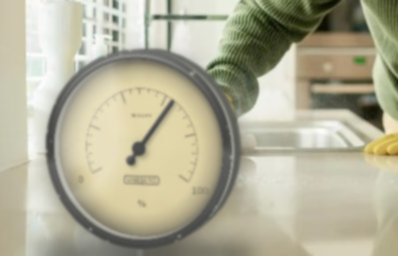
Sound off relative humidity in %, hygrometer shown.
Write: 64 %
